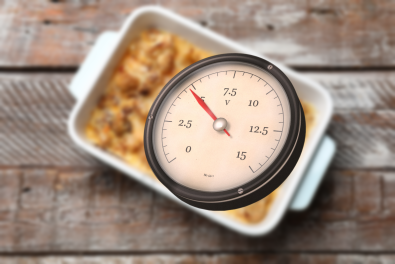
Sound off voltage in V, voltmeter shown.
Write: 4.75 V
